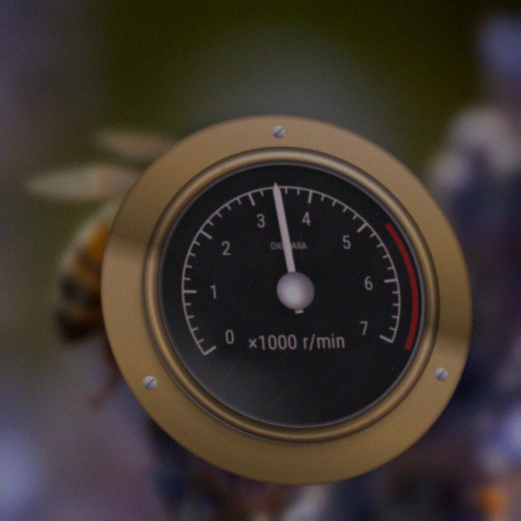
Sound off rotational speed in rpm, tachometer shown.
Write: 3400 rpm
